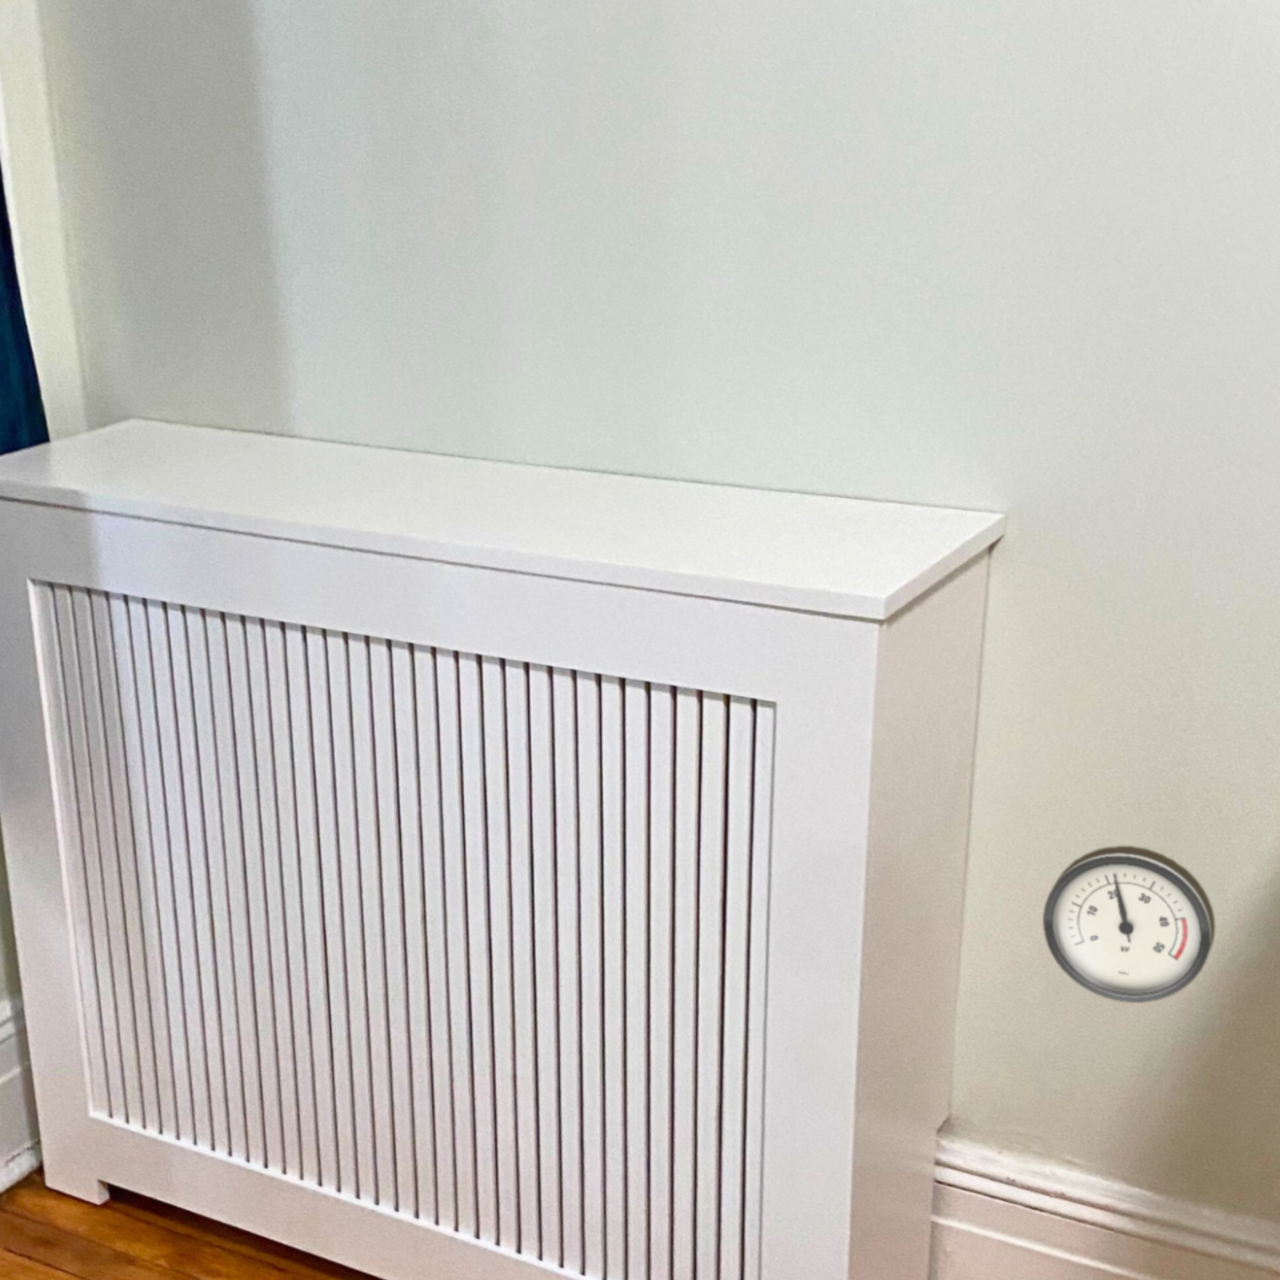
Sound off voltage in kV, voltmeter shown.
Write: 22 kV
